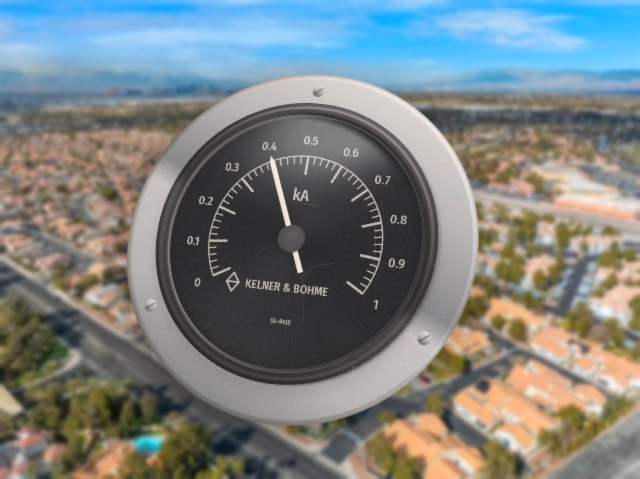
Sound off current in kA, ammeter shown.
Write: 0.4 kA
